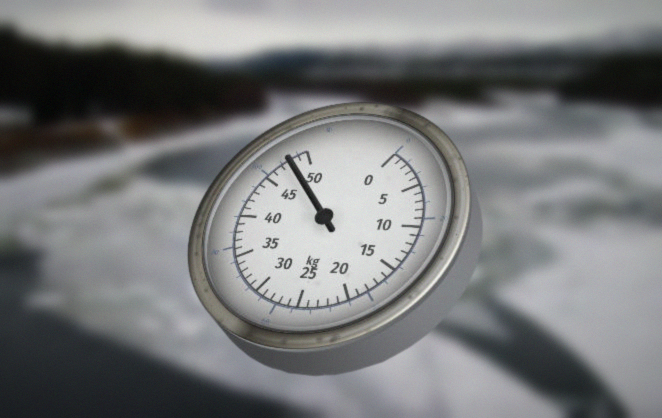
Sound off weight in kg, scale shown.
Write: 48 kg
